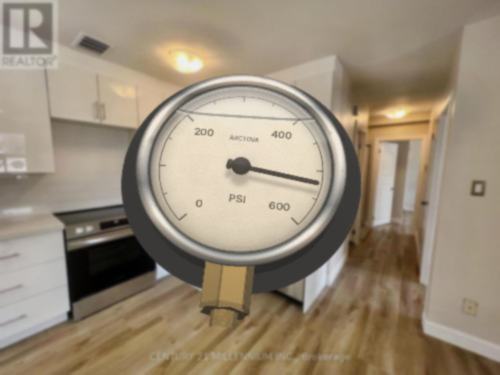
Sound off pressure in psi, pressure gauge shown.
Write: 525 psi
